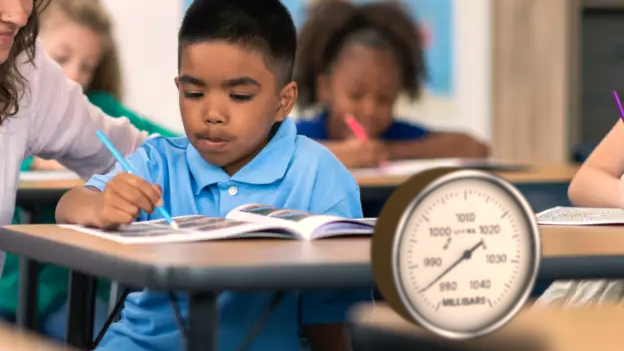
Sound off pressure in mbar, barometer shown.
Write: 985 mbar
